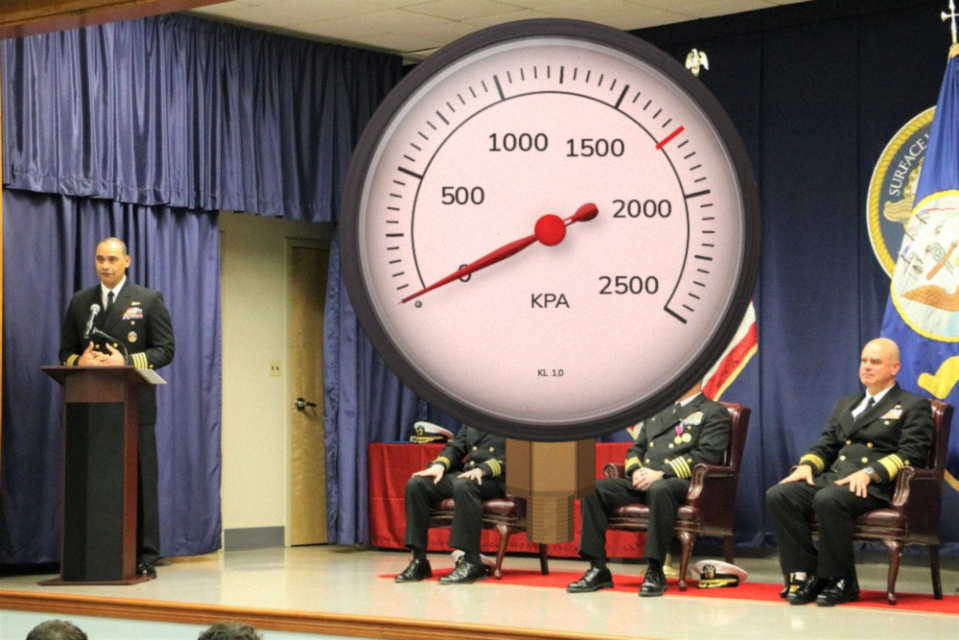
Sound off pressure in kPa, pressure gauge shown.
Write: 0 kPa
